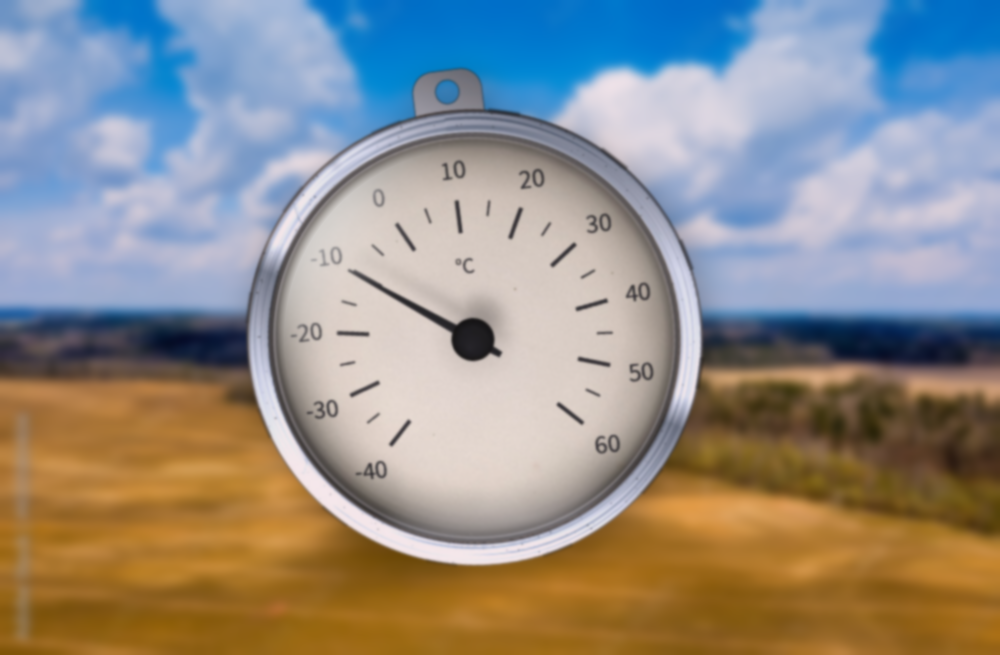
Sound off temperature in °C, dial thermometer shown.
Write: -10 °C
